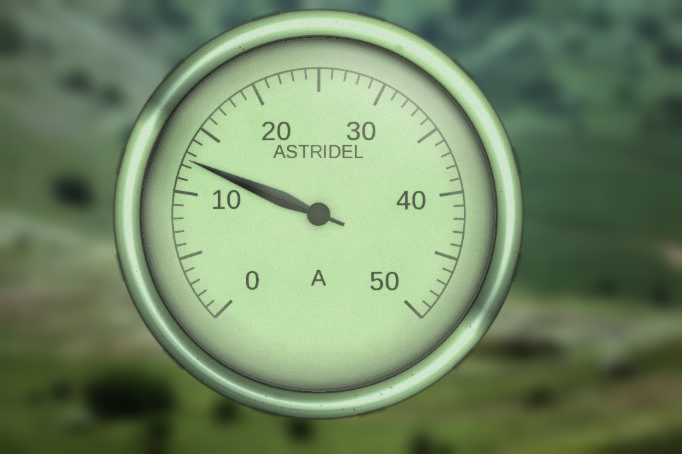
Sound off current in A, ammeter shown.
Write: 12.5 A
